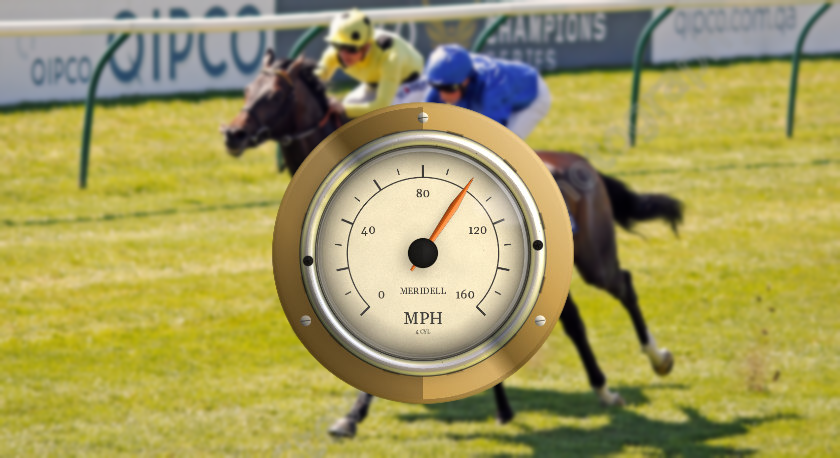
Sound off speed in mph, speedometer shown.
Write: 100 mph
